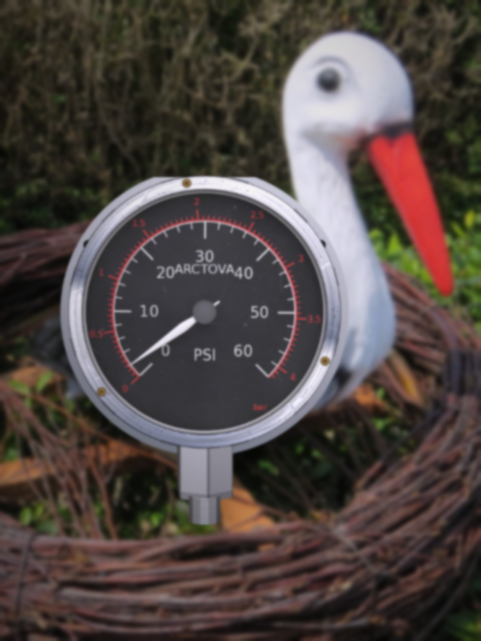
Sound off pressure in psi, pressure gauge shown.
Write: 2 psi
